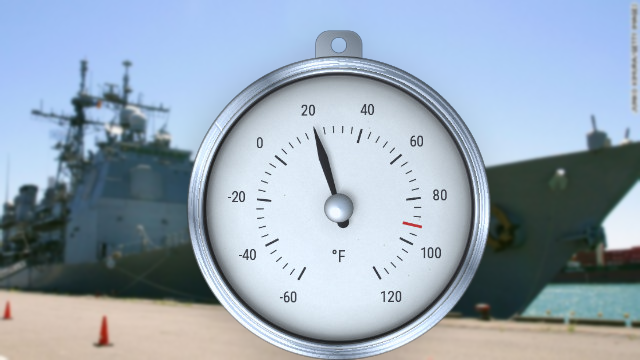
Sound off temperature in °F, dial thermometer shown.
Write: 20 °F
